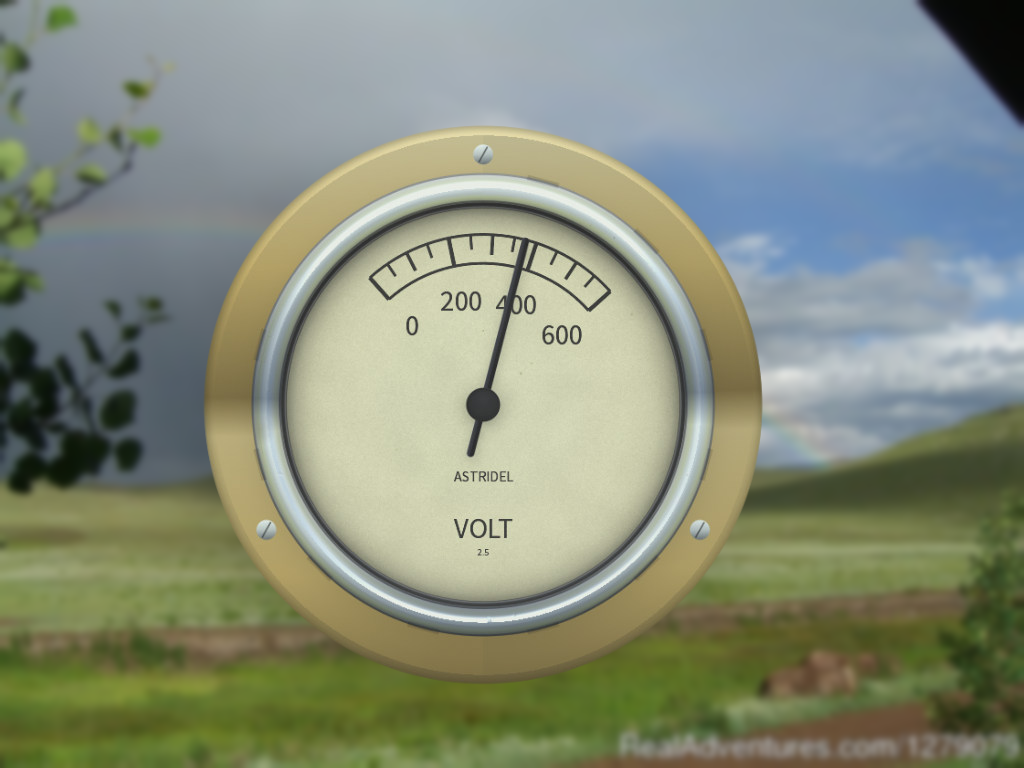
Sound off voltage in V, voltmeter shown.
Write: 375 V
